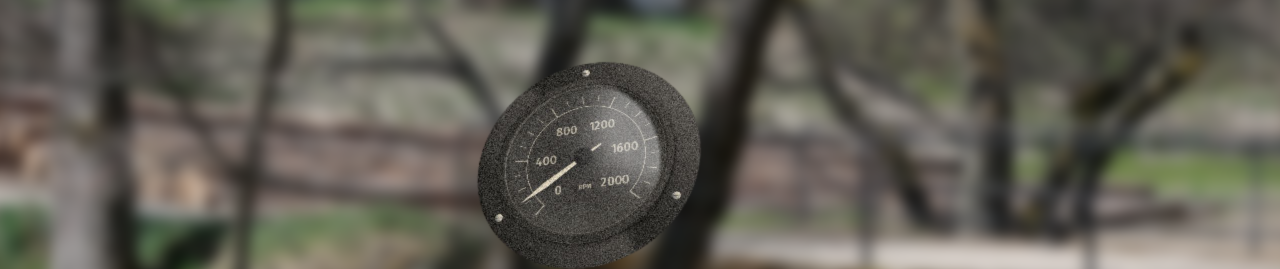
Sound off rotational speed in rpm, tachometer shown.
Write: 100 rpm
